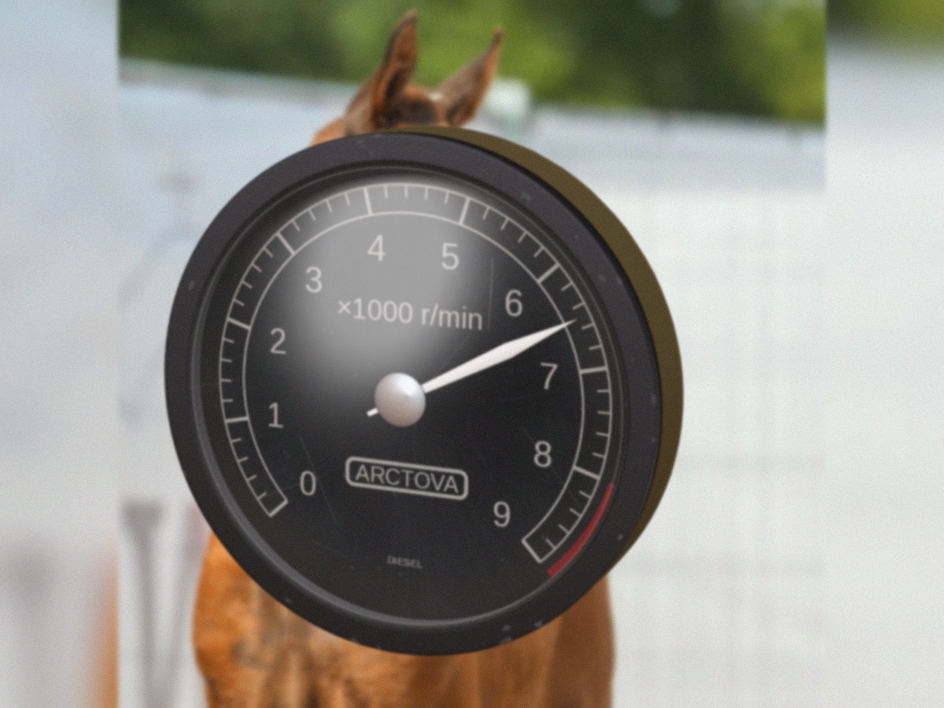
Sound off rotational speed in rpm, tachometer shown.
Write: 6500 rpm
